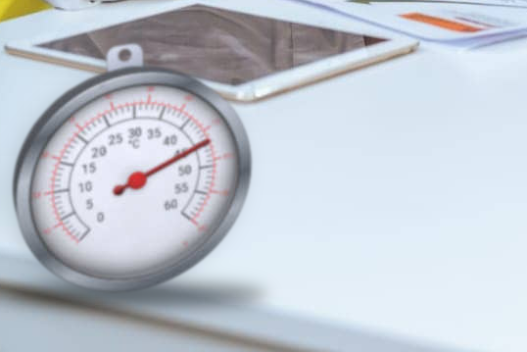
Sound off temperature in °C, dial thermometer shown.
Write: 45 °C
